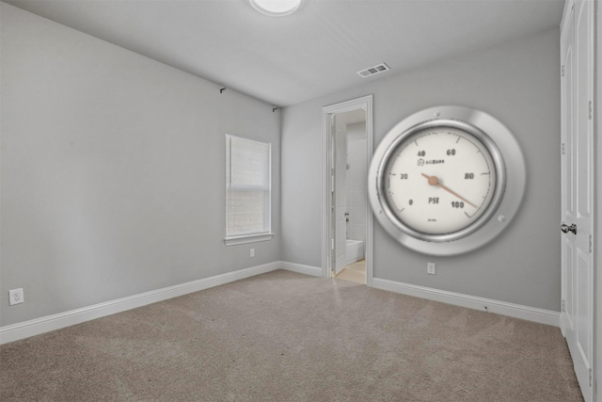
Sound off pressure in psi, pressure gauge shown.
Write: 95 psi
